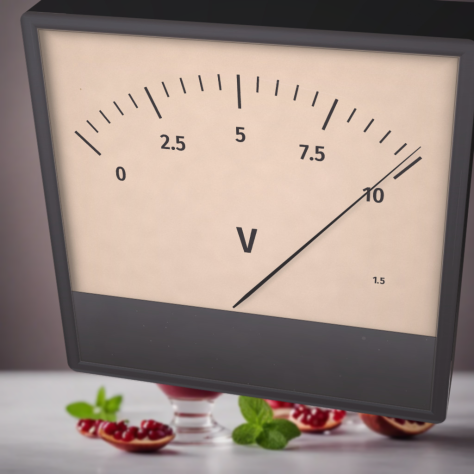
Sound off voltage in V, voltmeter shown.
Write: 9.75 V
